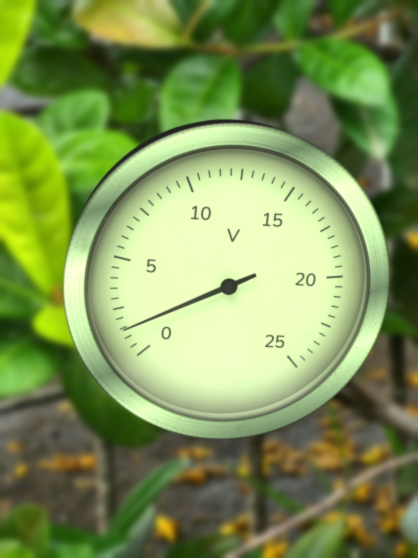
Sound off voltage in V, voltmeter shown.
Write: 1.5 V
